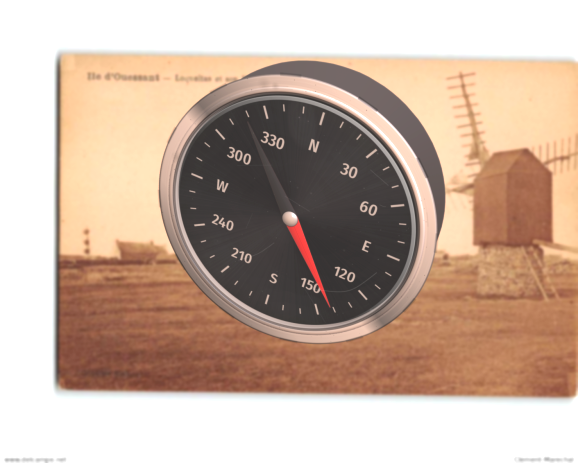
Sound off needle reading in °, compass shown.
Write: 140 °
